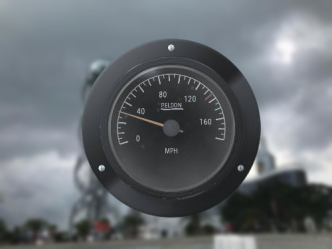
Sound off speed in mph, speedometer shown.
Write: 30 mph
